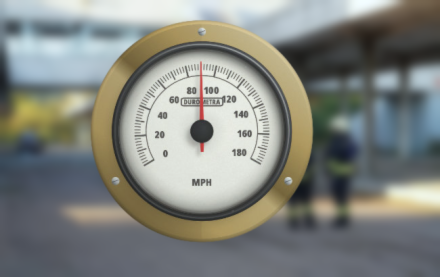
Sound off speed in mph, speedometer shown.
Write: 90 mph
